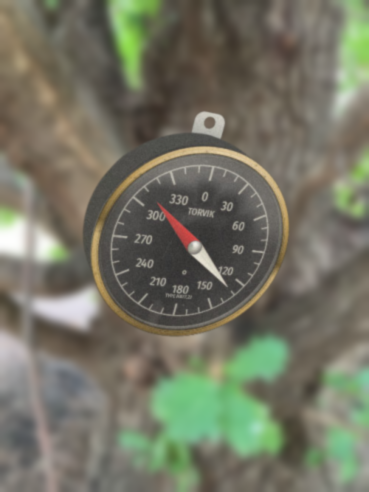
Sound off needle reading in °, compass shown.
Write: 310 °
